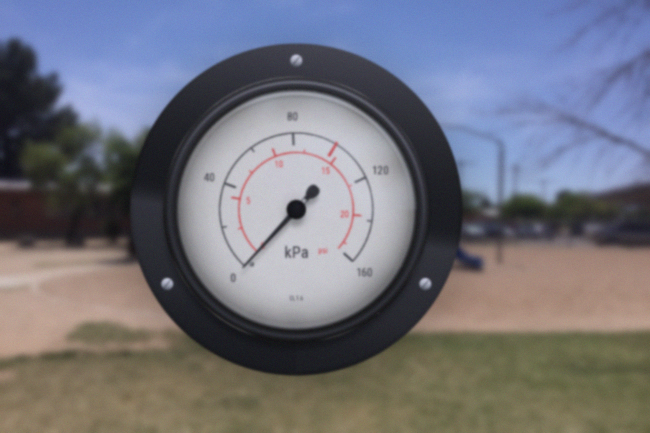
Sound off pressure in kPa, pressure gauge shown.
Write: 0 kPa
